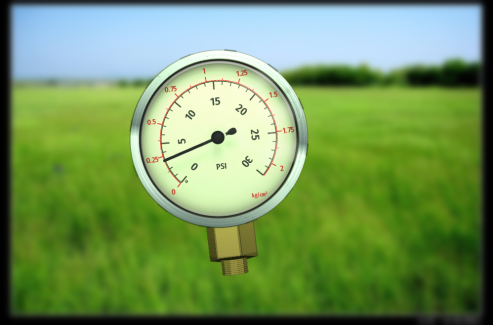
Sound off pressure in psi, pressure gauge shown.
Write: 3 psi
